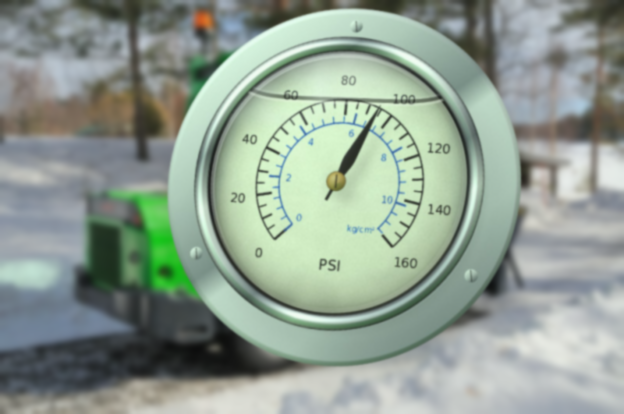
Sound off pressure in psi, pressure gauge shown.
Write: 95 psi
